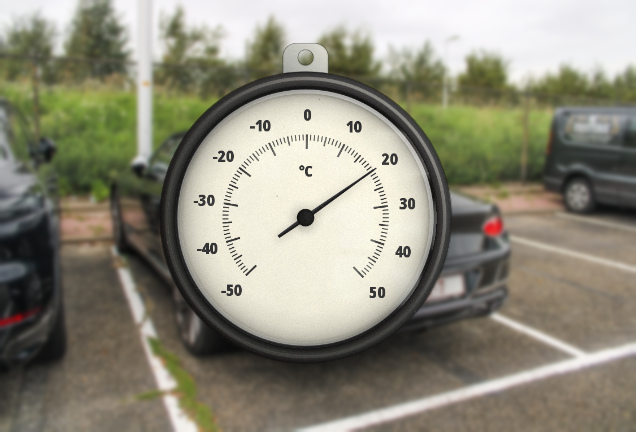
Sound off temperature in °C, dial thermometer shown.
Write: 20 °C
